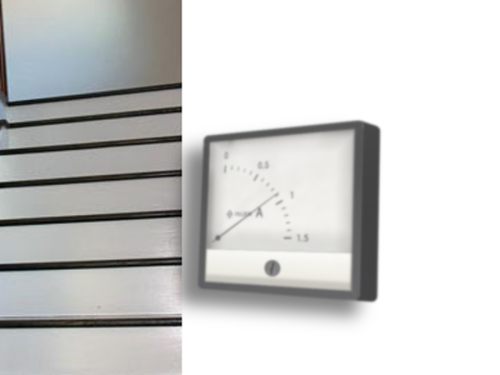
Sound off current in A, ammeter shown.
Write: 0.9 A
